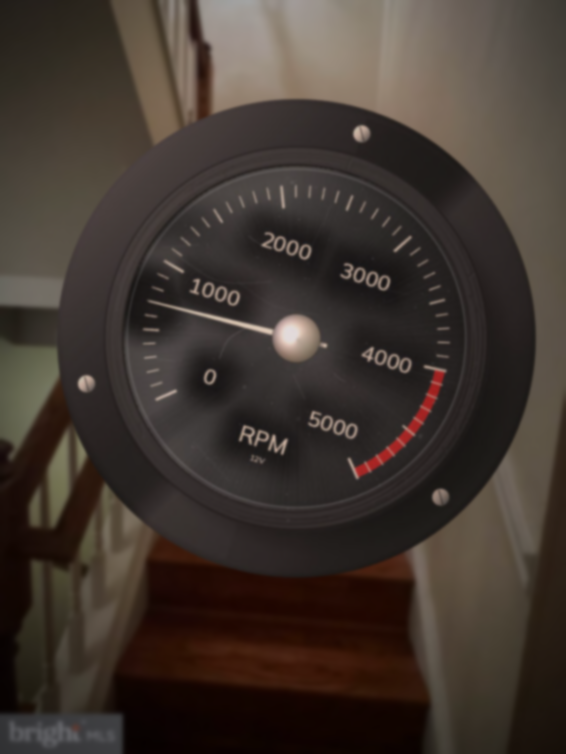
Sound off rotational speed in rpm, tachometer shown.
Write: 700 rpm
